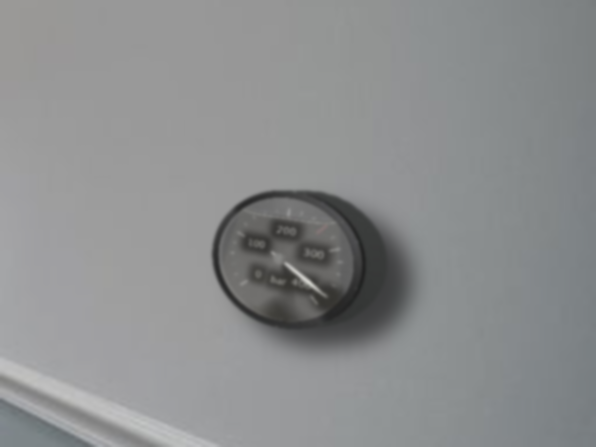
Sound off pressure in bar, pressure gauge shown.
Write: 380 bar
